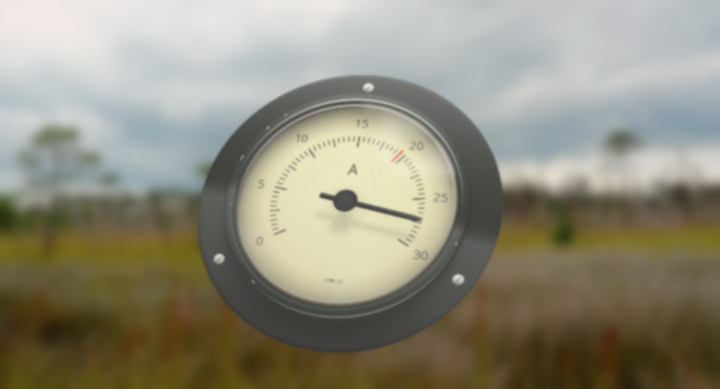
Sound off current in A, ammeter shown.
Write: 27.5 A
